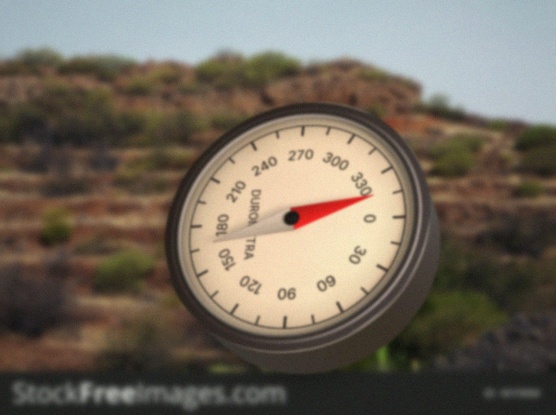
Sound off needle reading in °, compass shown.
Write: 345 °
